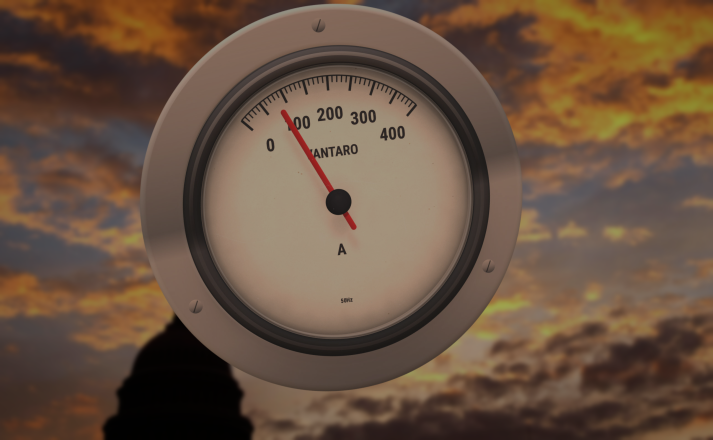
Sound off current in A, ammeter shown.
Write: 80 A
